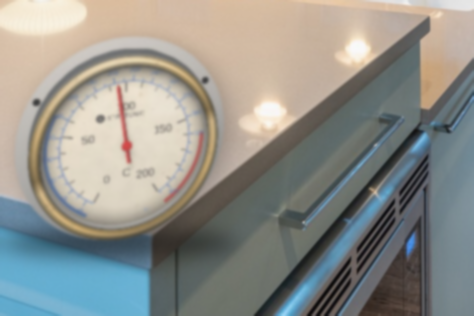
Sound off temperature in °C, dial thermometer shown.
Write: 95 °C
